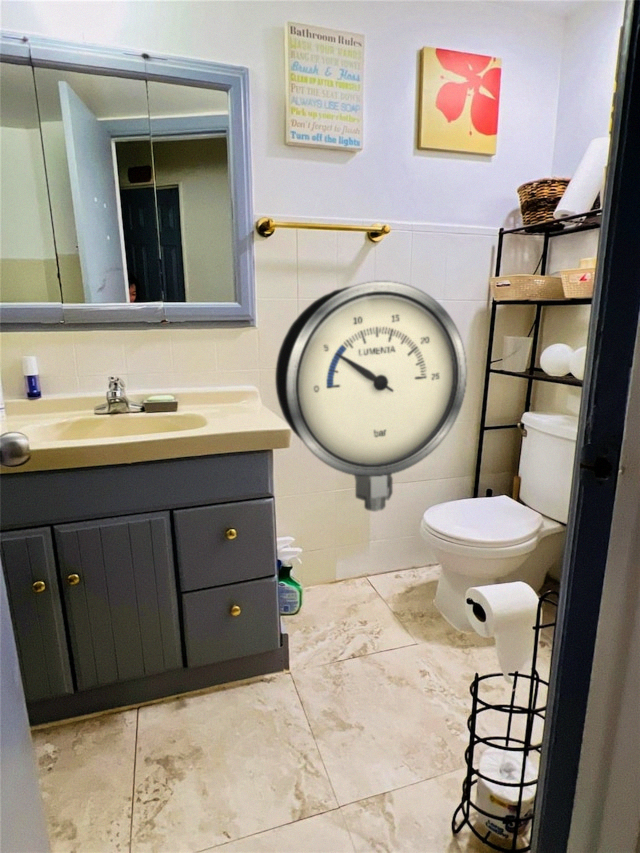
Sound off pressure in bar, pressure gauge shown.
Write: 5 bar
